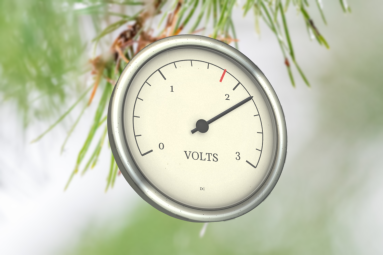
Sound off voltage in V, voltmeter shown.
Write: 2.2 V
